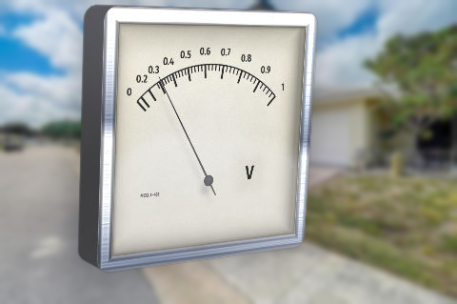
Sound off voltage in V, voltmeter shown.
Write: 0.3 V
